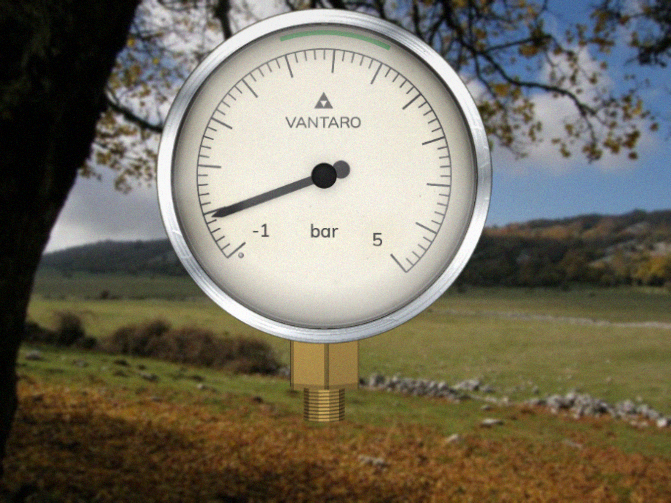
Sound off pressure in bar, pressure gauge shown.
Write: -0.55 bar
